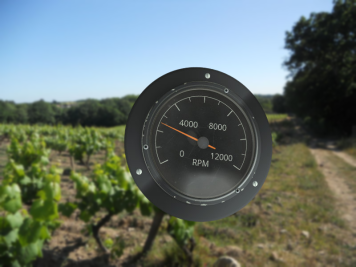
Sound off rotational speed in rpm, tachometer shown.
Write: 2500 rpm
